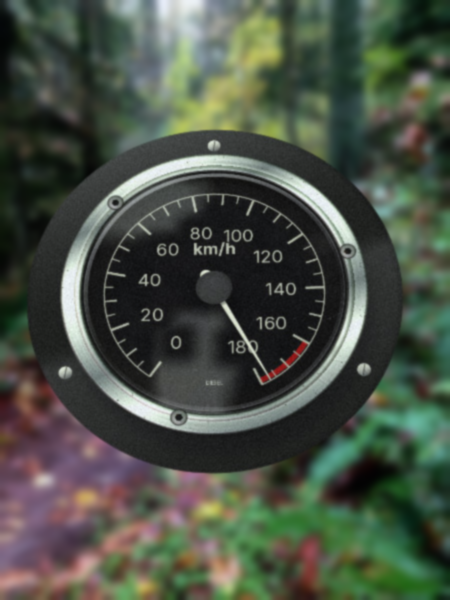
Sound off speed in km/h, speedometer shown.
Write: 177.5 km/h
